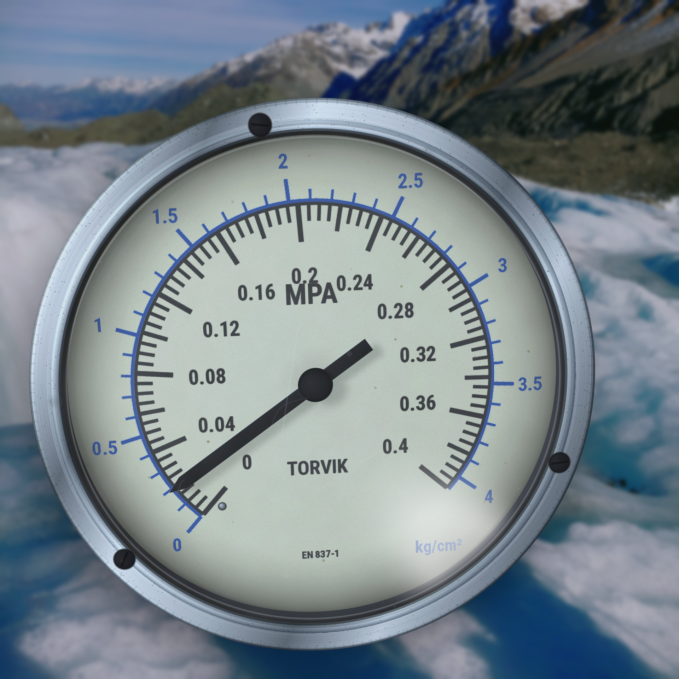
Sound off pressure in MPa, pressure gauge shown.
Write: 0.02 MPa
